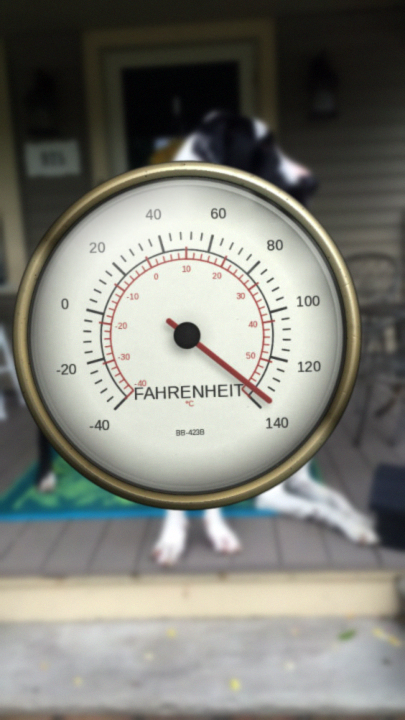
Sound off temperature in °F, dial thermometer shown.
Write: 136 °F
